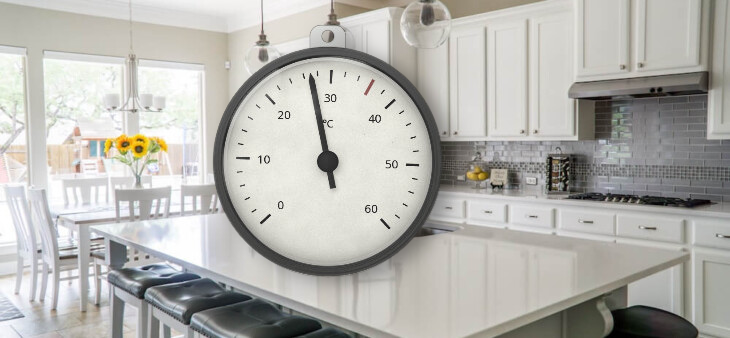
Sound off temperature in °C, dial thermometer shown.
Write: 27 °C
